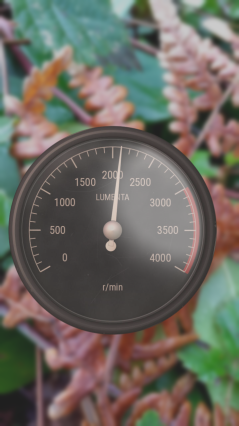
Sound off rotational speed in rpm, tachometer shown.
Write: 2100 rpm
